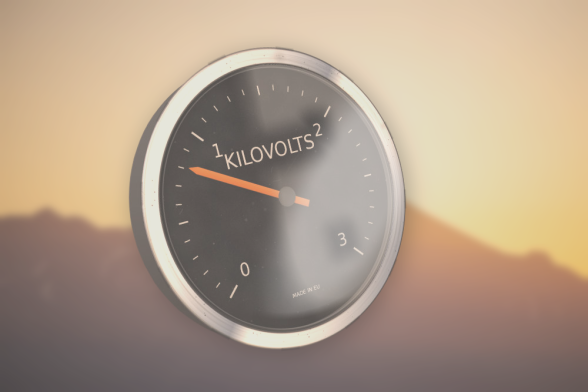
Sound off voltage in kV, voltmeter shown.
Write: 0.8 kV
